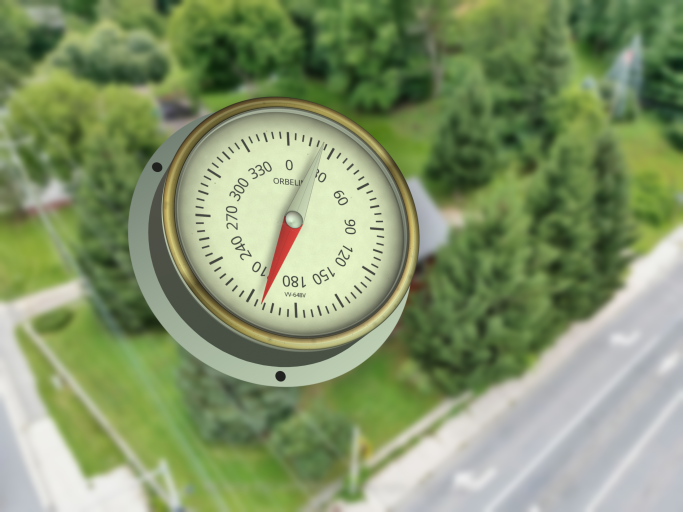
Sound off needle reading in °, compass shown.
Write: 202.5 °
